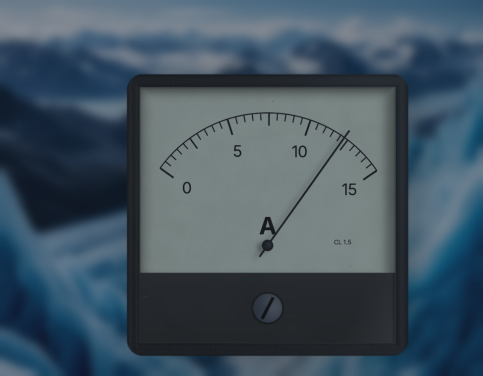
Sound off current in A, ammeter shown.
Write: 12.25 A
